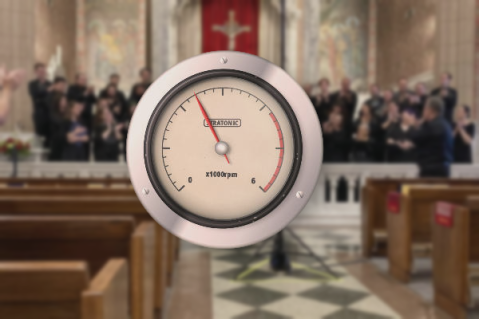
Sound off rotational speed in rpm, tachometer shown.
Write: 2400 rpm
